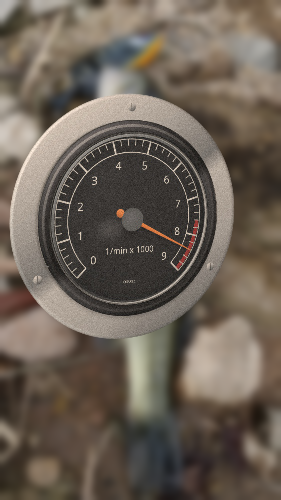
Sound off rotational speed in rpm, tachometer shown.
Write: 8400 rpm
